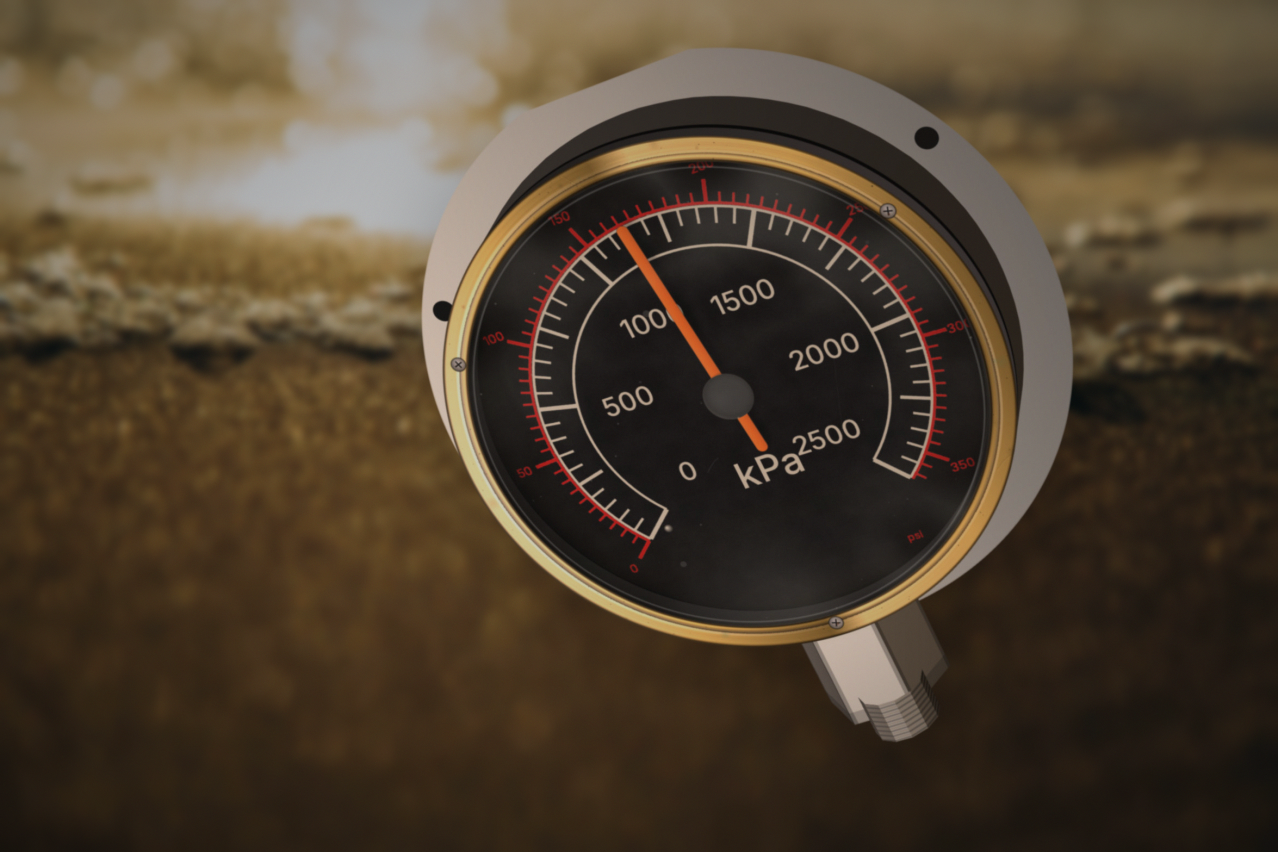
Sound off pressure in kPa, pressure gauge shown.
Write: 1150 kPa
